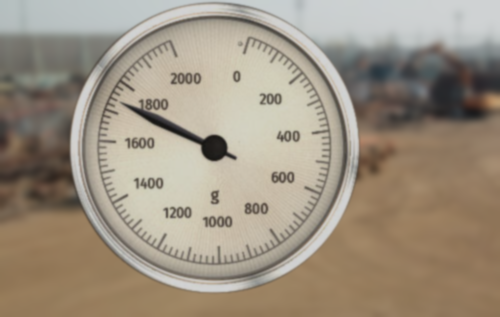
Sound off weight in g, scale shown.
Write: 1740 g
